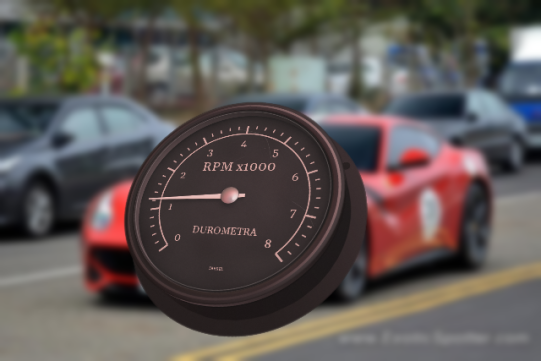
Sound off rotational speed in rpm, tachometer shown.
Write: 1200 rpm
